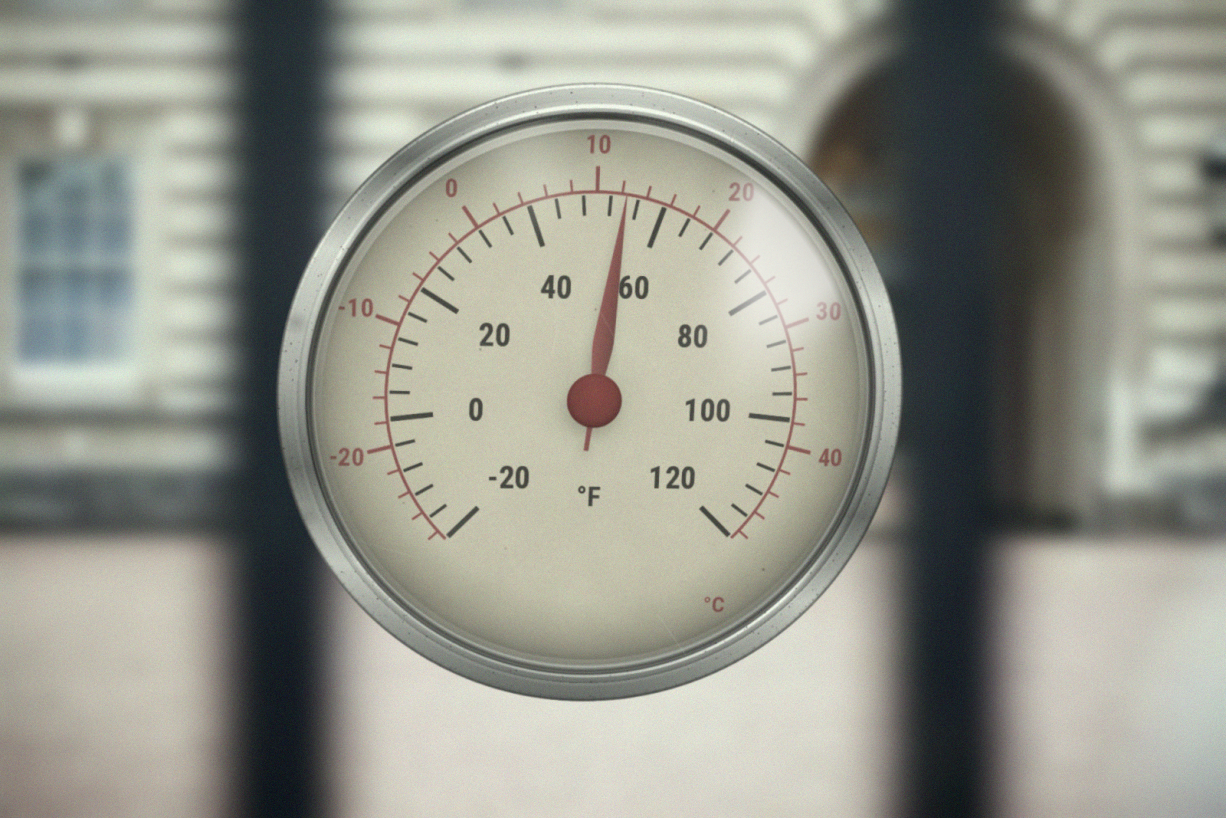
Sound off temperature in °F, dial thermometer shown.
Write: 54 °F
